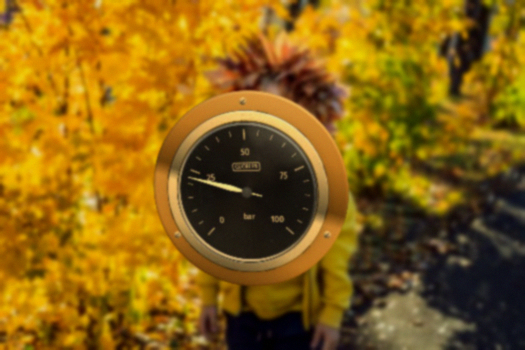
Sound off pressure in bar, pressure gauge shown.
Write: 22.5 bar
